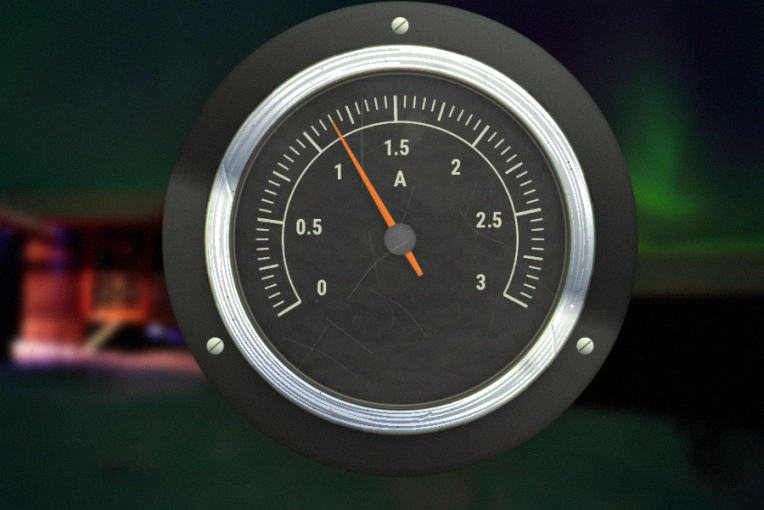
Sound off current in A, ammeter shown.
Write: 1.15 A
